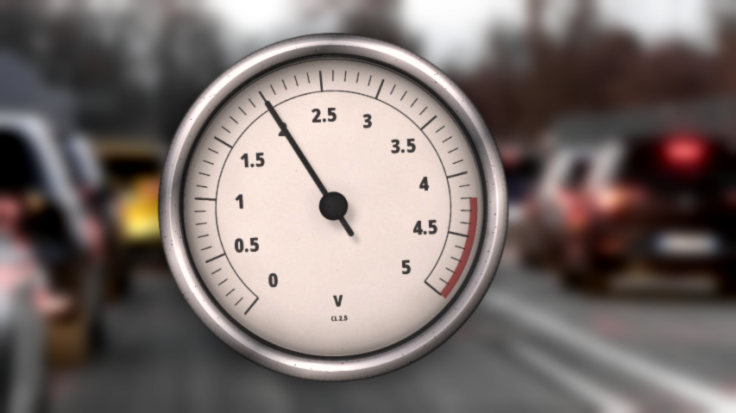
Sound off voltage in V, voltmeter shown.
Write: 2 V
